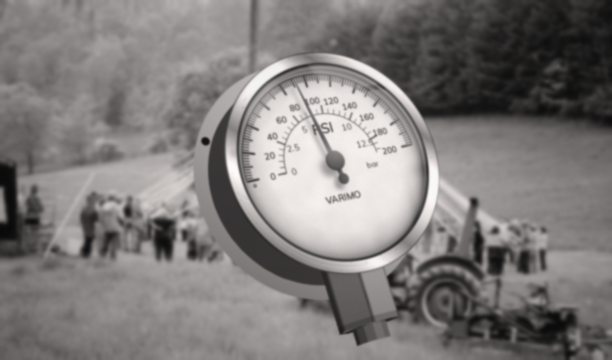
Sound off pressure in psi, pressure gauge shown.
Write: 90 psi
